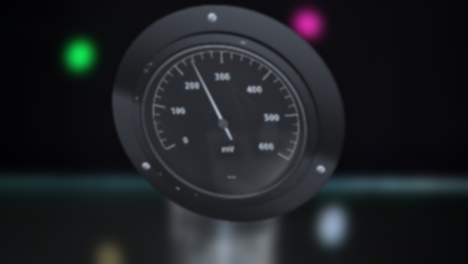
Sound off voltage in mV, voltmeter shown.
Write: 240 mV
